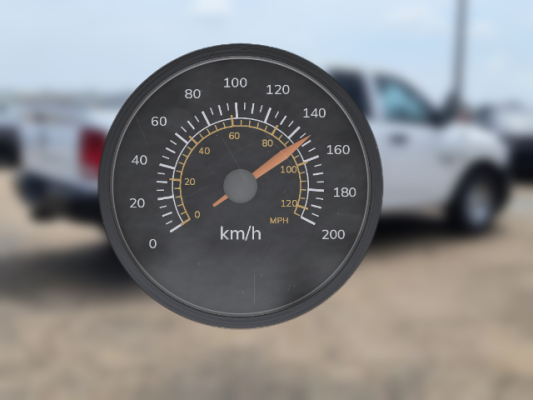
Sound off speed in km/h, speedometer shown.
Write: 147.5 km/h
